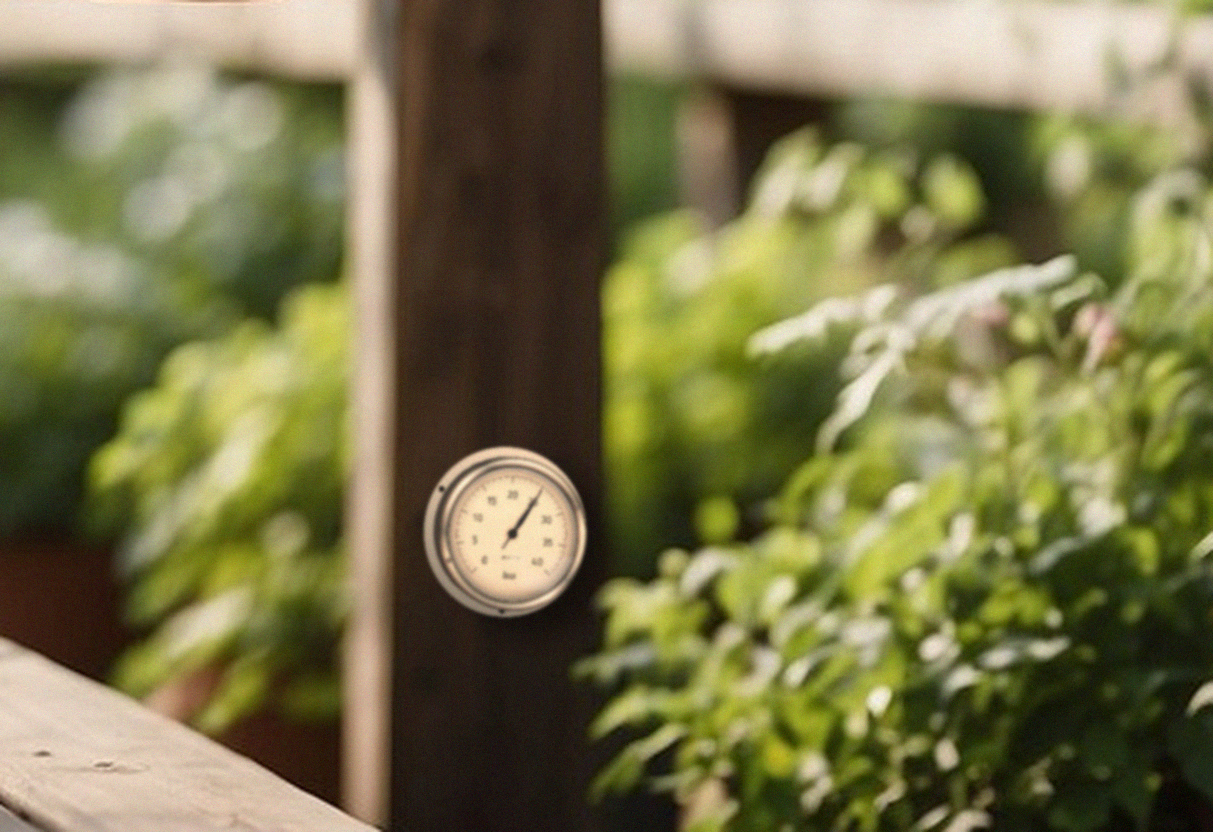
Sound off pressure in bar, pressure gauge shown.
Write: 25 bar
